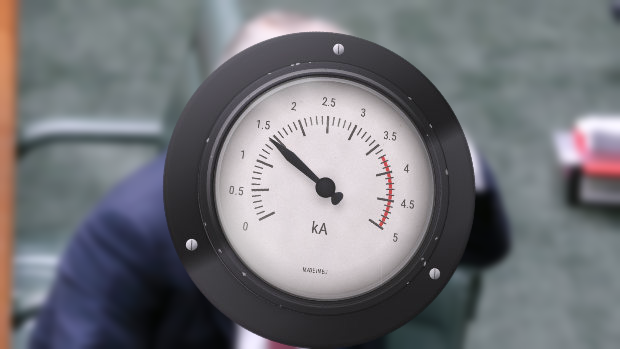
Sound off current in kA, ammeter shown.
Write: 1.4 kA
